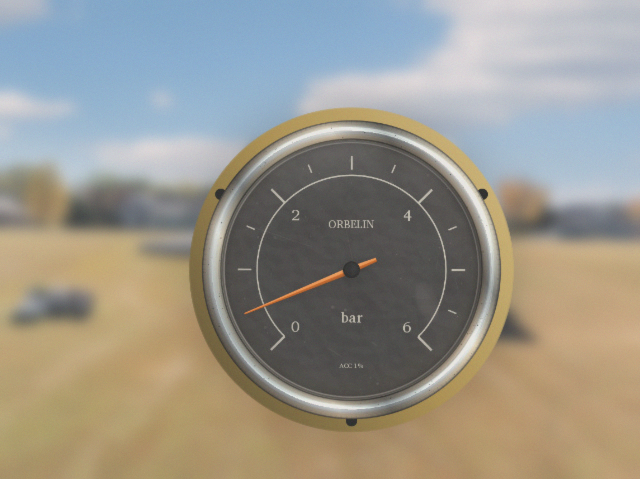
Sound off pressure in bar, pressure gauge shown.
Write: 0.5 bar
